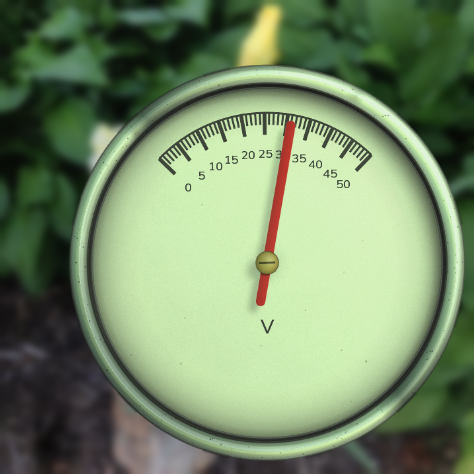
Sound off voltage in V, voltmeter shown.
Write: 31 V
